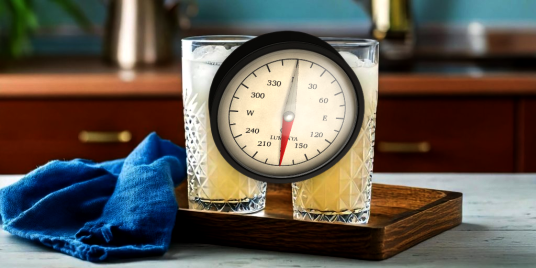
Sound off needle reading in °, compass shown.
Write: 180 °
